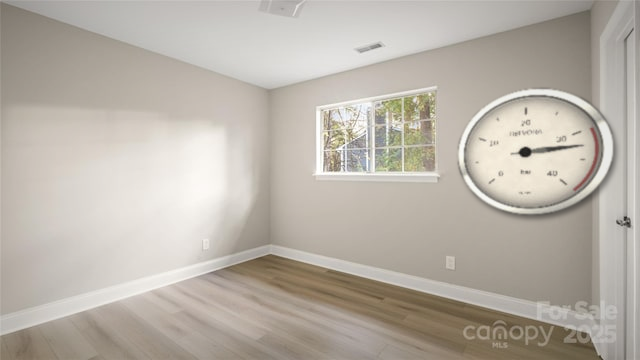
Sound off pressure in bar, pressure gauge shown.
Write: 32.5 bar
